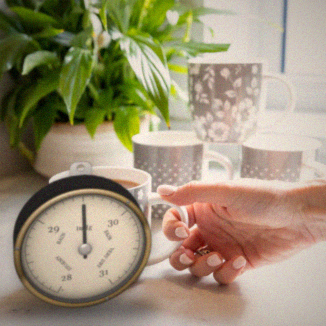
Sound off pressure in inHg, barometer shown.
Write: 29.5 inHg
